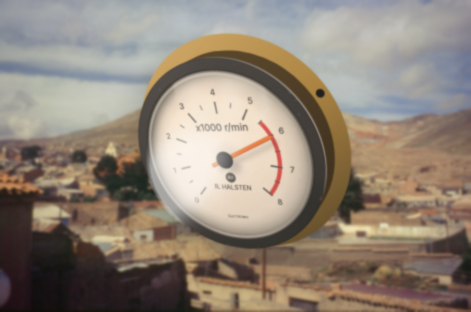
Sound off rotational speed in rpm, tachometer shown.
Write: 6000 rpm
